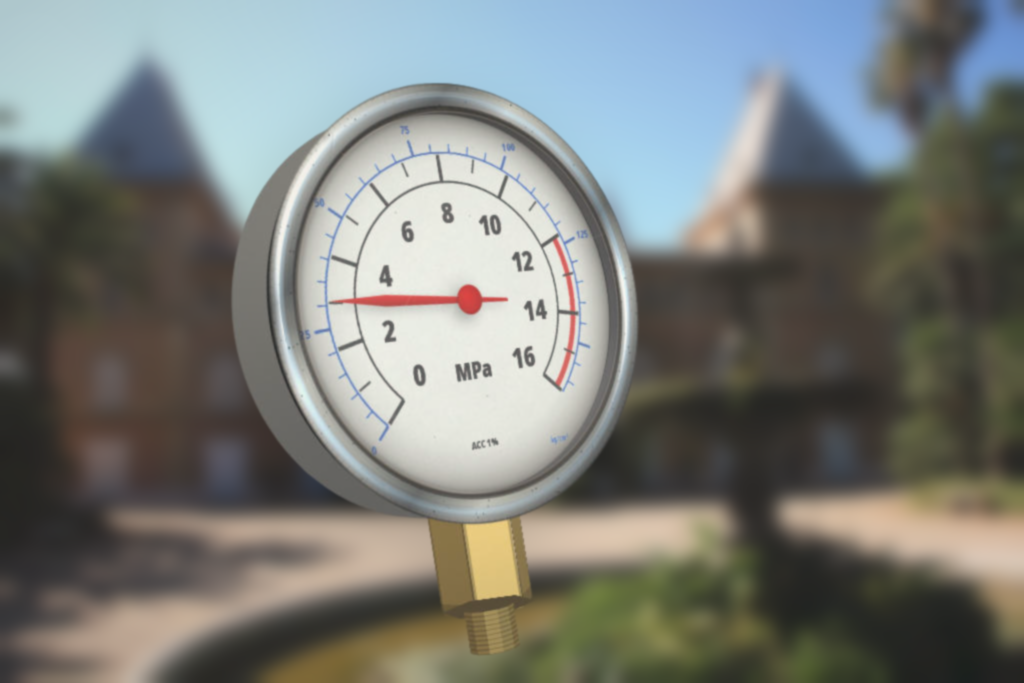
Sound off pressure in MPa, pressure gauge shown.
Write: 3 MPa
